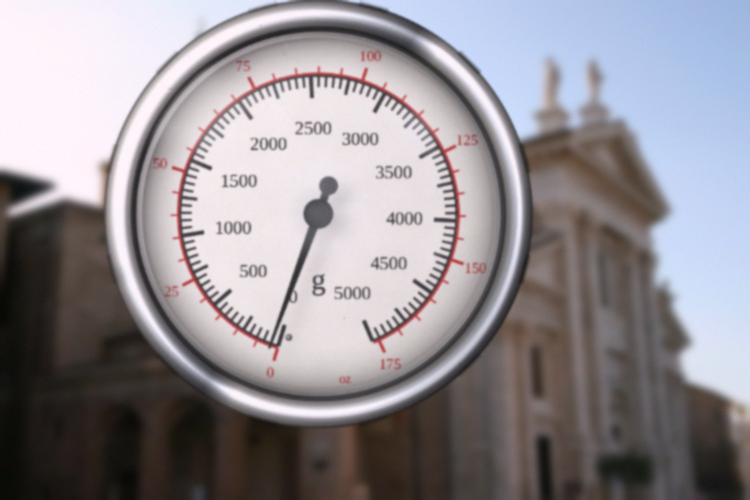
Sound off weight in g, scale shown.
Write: 50 g
